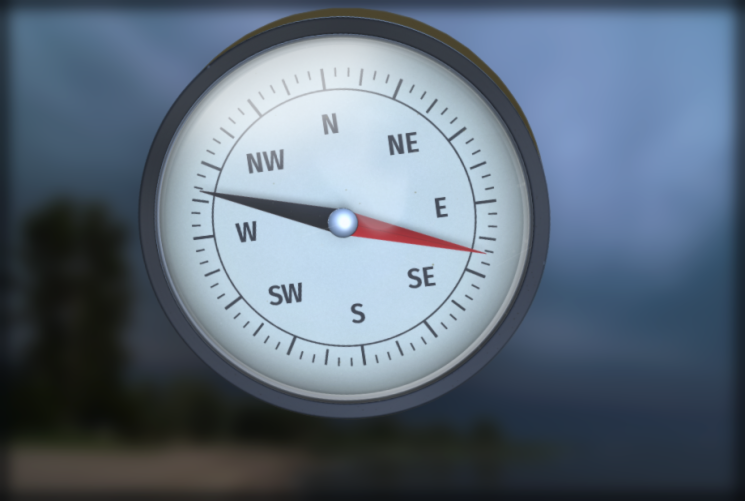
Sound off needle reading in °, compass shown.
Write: 110 °
